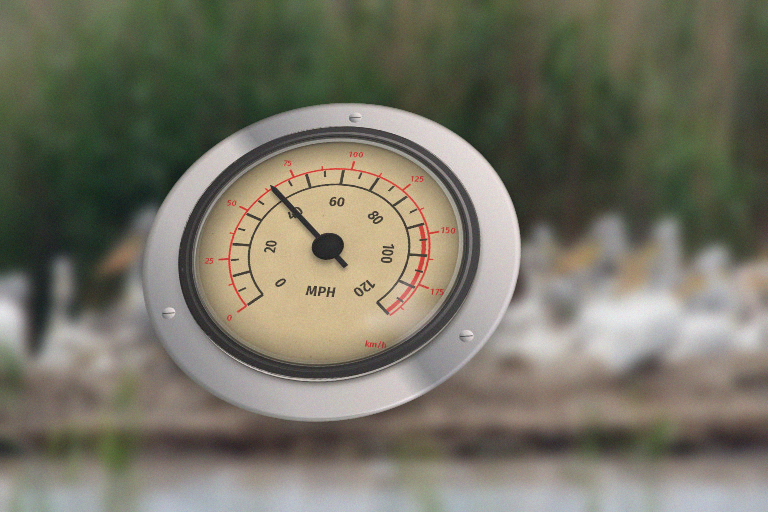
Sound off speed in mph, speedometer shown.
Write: 40 mph
